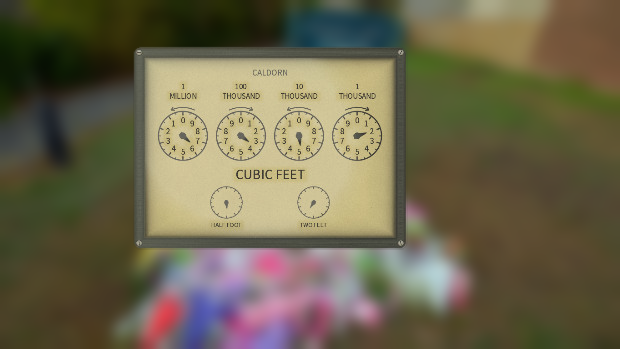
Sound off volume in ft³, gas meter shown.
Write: 635200 ft³
